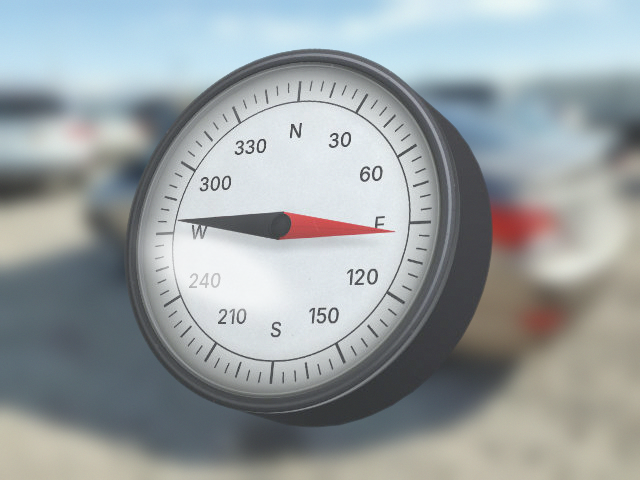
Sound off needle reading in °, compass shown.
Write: 95 °
